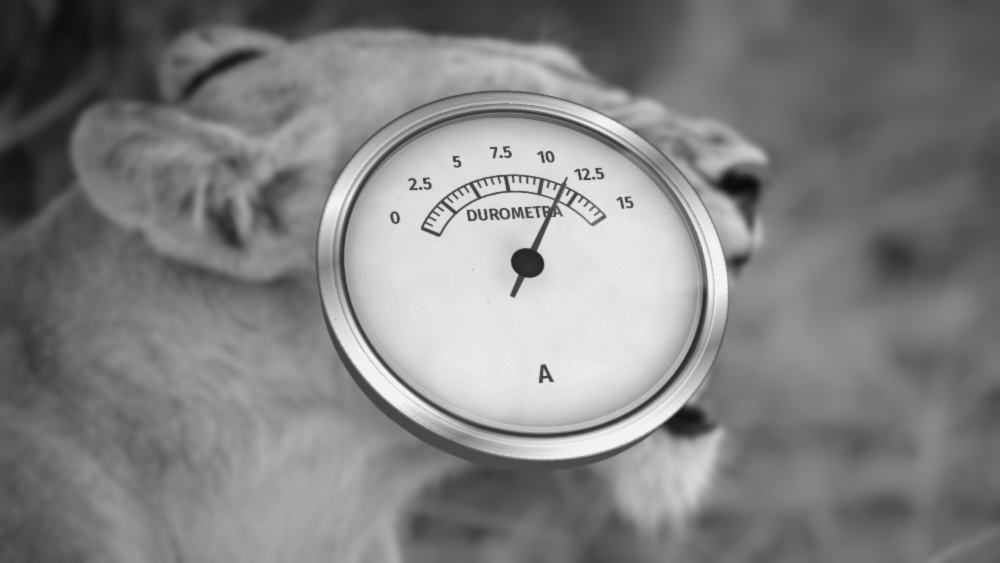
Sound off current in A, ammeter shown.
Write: 11.5 A
